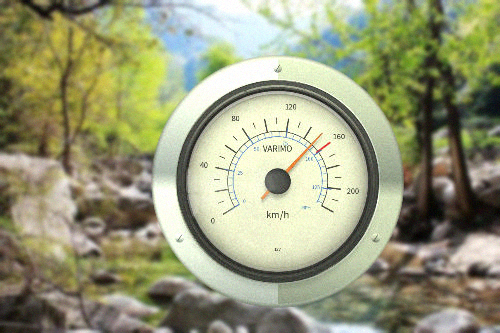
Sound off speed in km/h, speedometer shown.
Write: 150 km/h
